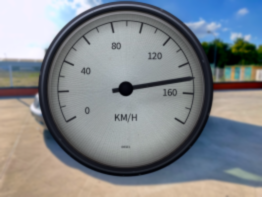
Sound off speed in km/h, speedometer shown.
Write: 150 km/h
